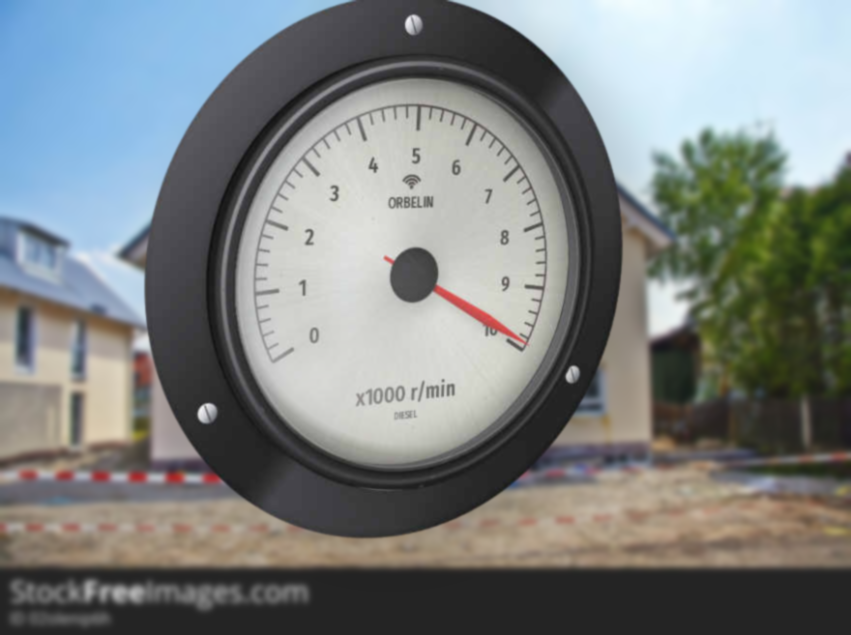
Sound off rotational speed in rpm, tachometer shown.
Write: 9900 rpm
